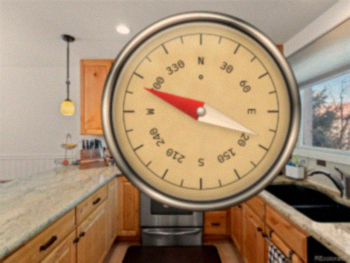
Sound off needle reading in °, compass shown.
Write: 292.5 °
